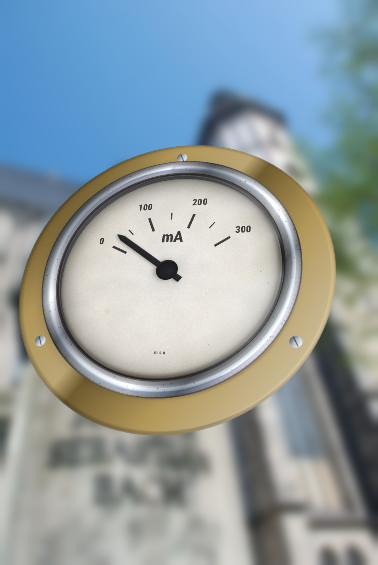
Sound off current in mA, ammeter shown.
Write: 25 mA
